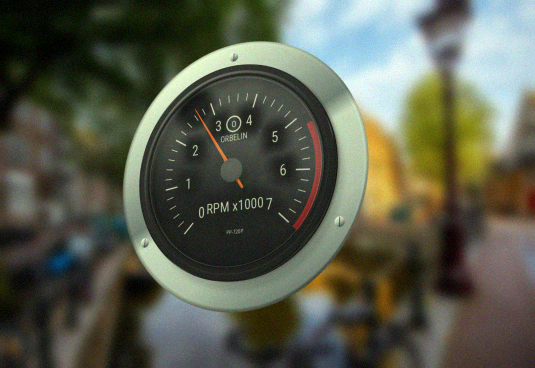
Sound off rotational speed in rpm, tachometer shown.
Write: 2700 rpm
